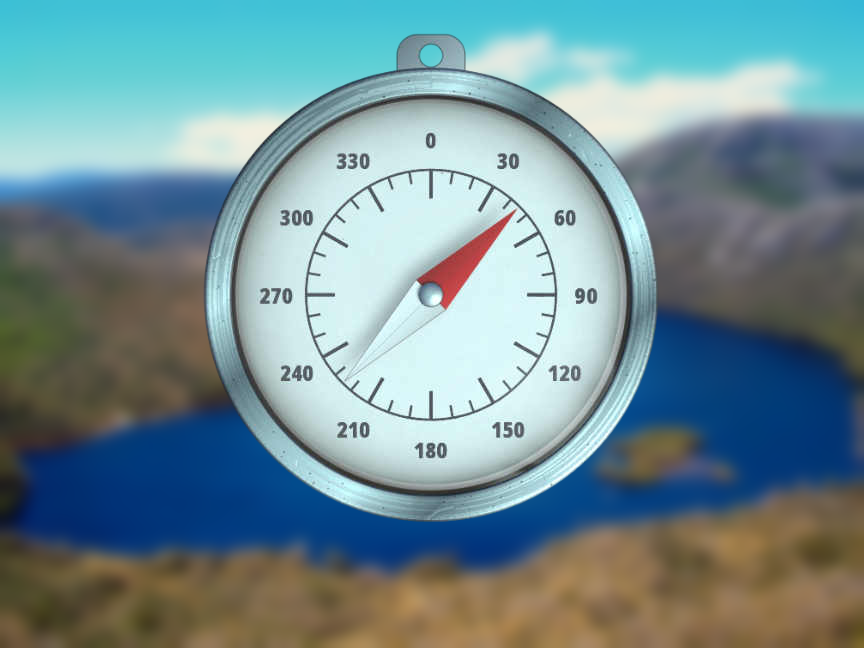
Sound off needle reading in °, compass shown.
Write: 45 °
